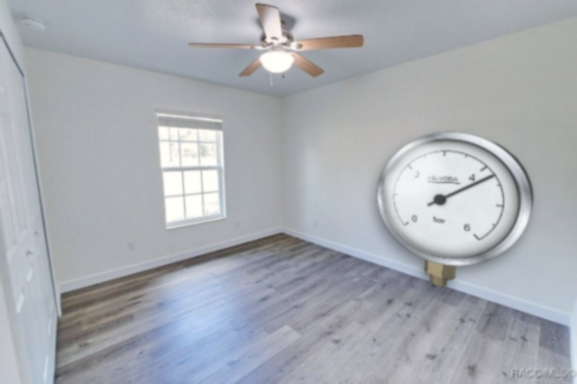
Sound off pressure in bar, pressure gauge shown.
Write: 4.25 bar
